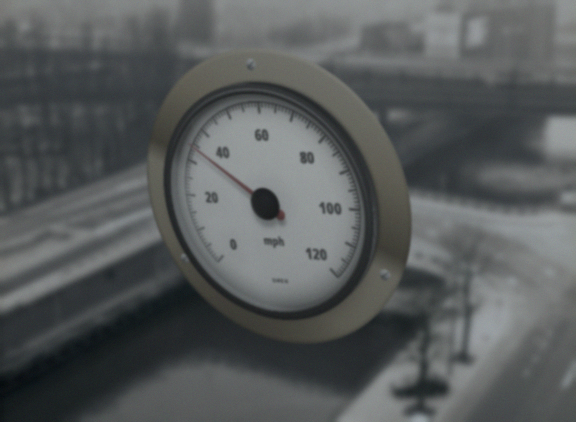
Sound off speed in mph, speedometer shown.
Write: 35 mph
